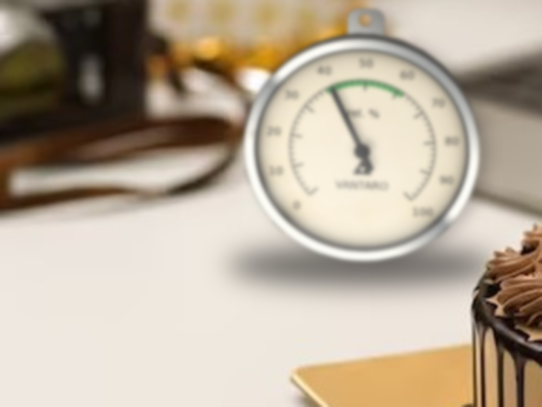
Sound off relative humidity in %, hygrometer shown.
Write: 40 %
